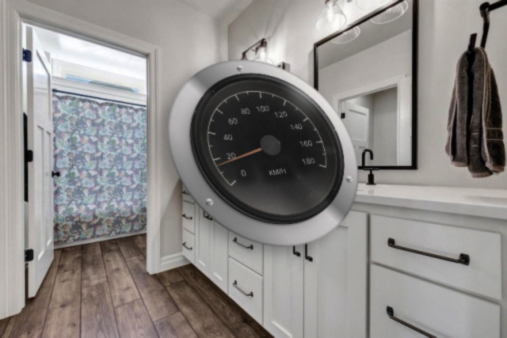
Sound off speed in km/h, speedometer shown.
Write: 15 km/h
